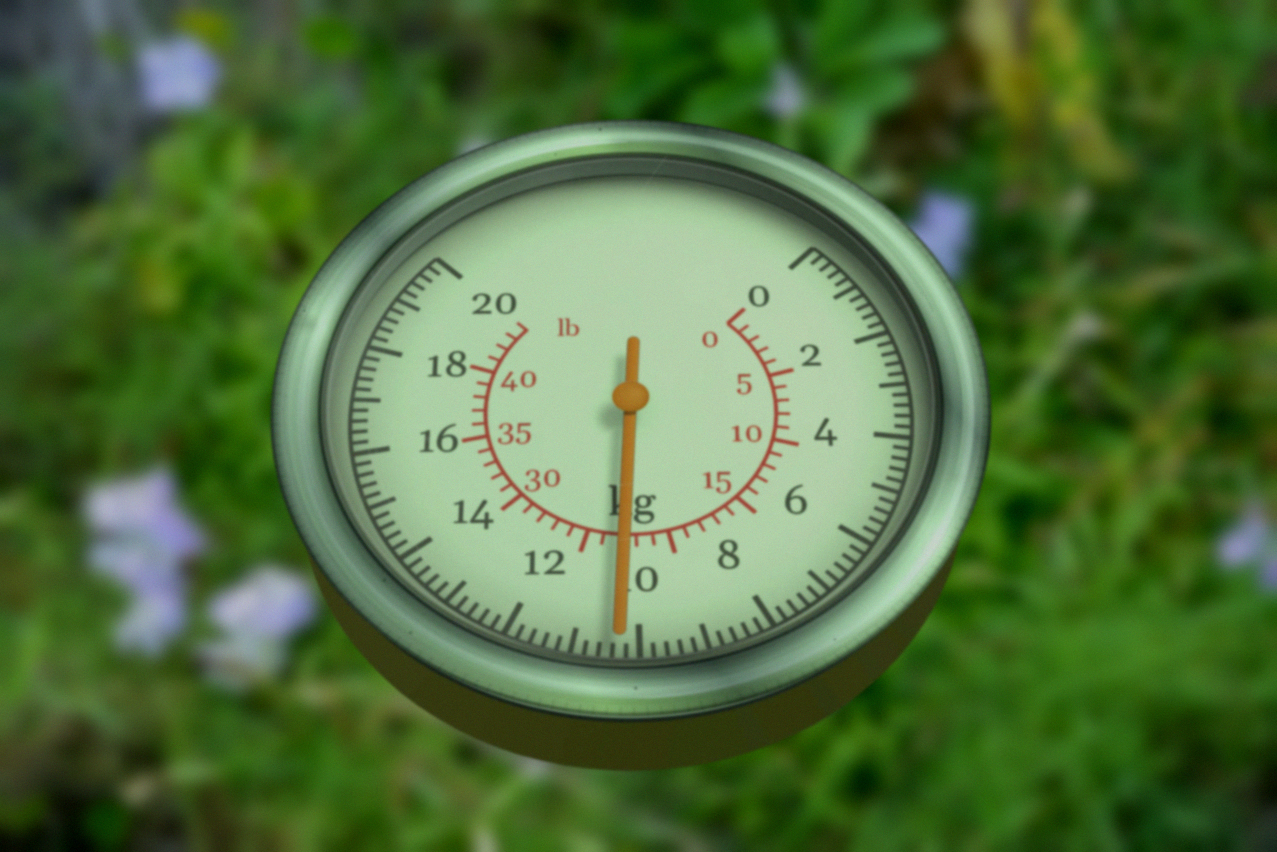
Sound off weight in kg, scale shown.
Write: 10.3 kg
